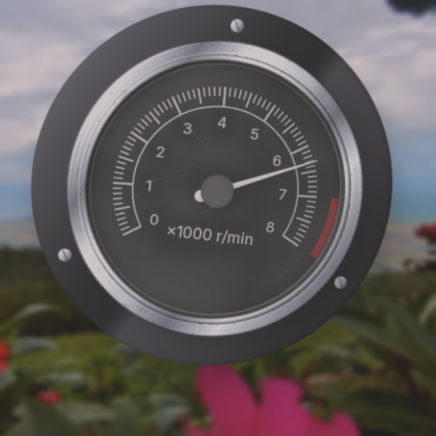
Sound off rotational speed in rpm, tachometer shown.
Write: 6300 rpm
